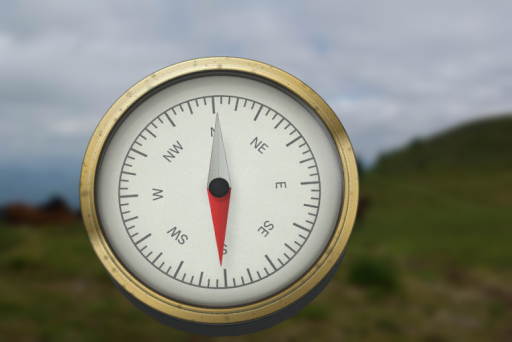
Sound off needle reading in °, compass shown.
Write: 182.5 °
